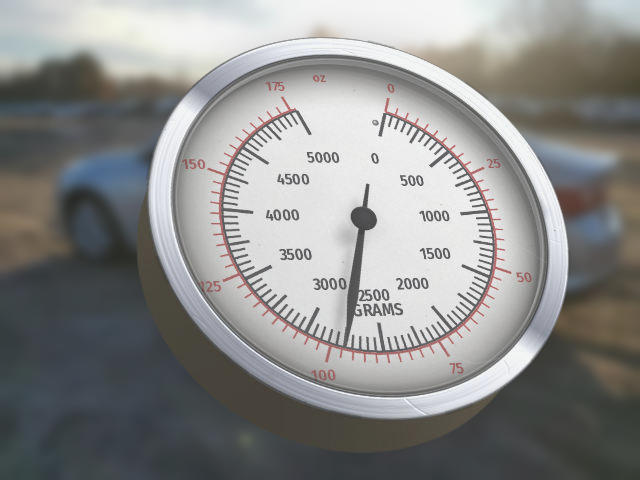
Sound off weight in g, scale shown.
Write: 2750 g
